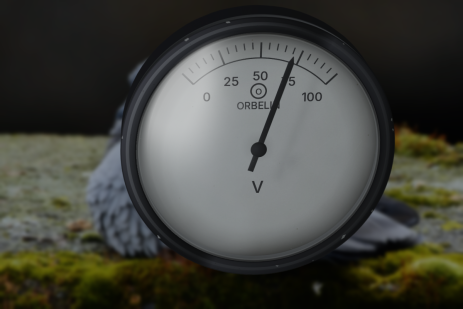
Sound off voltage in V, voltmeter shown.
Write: 70 V
